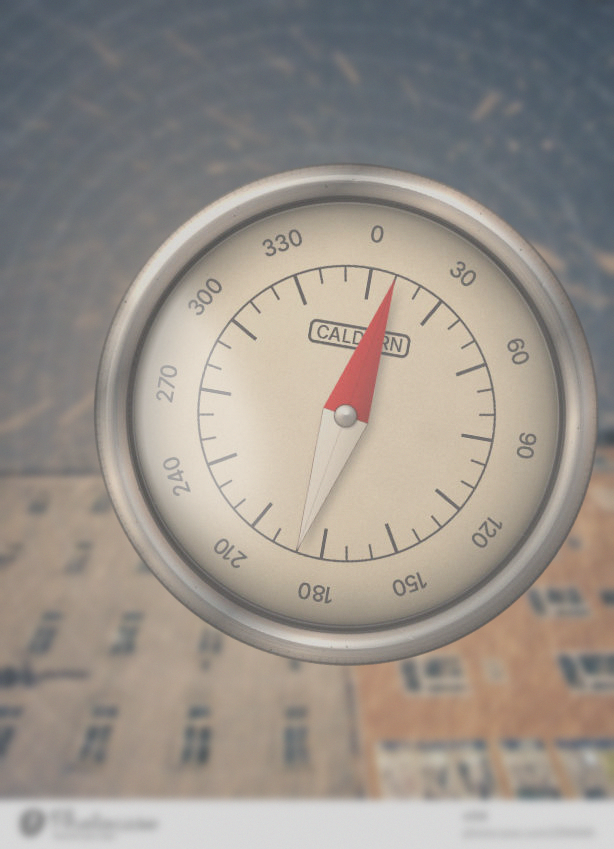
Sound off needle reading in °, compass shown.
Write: 10 °
